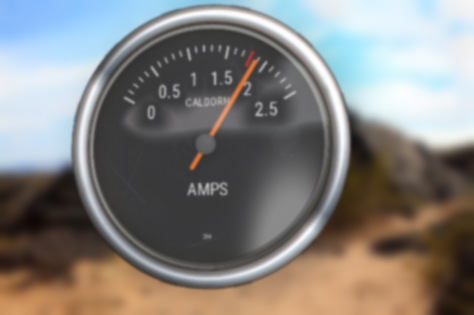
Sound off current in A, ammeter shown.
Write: 1.9 A
